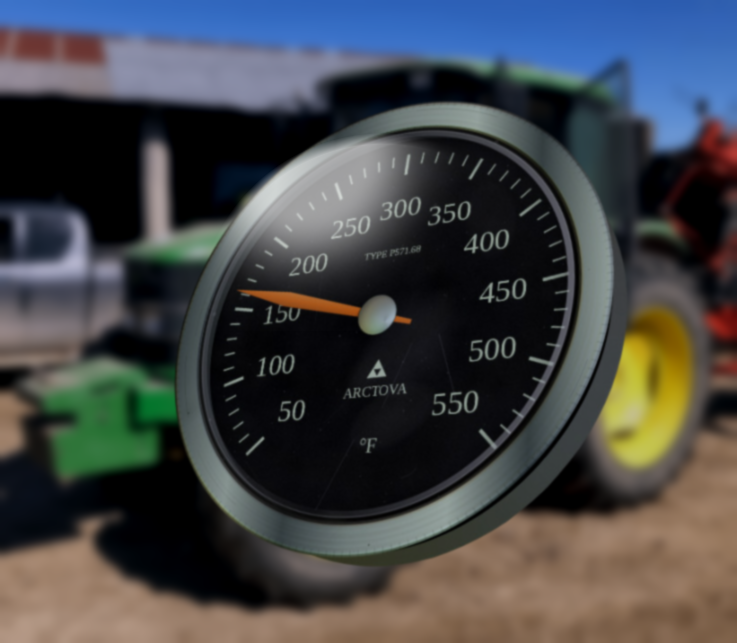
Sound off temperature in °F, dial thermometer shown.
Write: 160 °F
